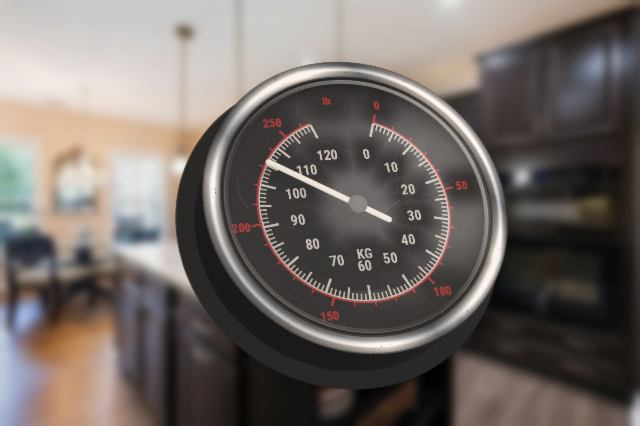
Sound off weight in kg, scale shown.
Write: 105 kg
